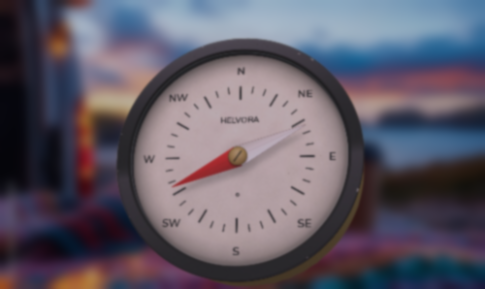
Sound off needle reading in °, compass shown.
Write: 245 °
